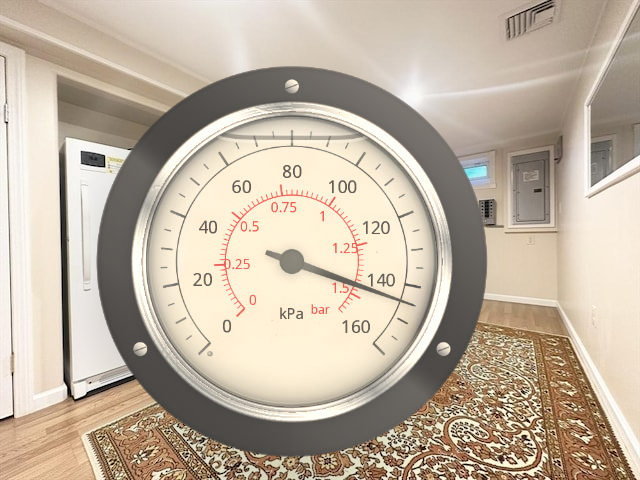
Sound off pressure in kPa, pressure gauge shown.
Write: 145 kPa
